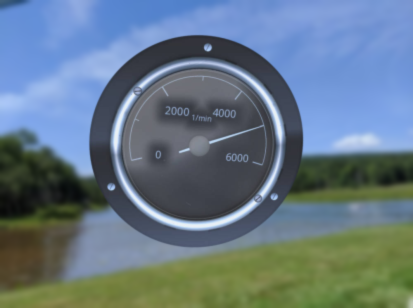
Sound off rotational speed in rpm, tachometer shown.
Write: 5000 rpm
